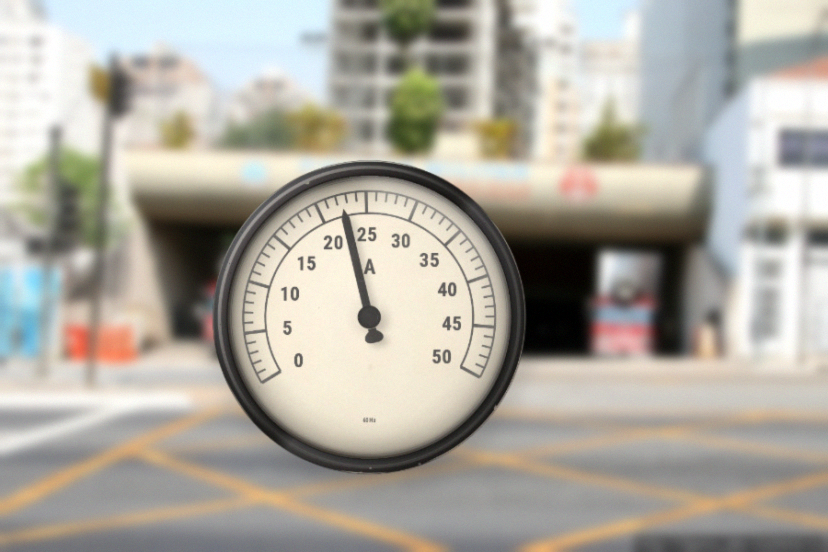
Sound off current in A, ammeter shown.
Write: 22.5 A
